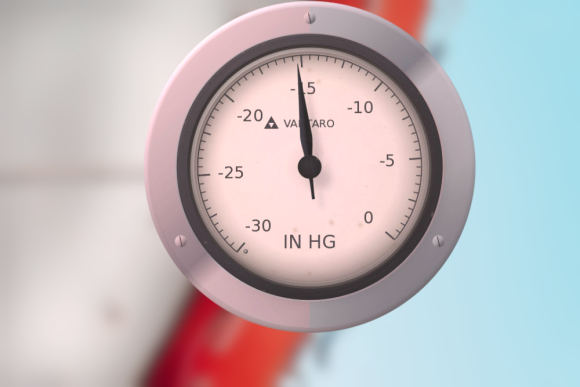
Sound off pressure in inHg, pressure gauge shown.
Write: -15.25 inHg
